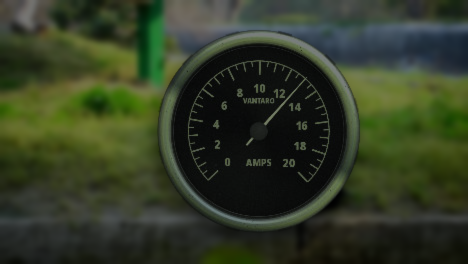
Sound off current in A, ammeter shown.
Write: 13 A
